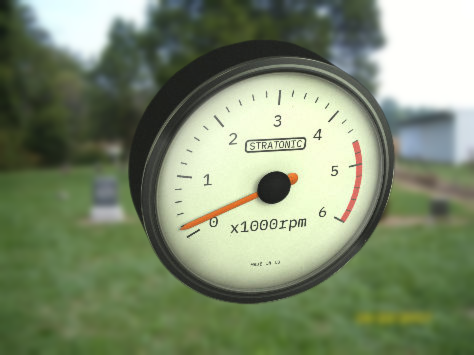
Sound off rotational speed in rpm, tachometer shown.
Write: 200 rpm
